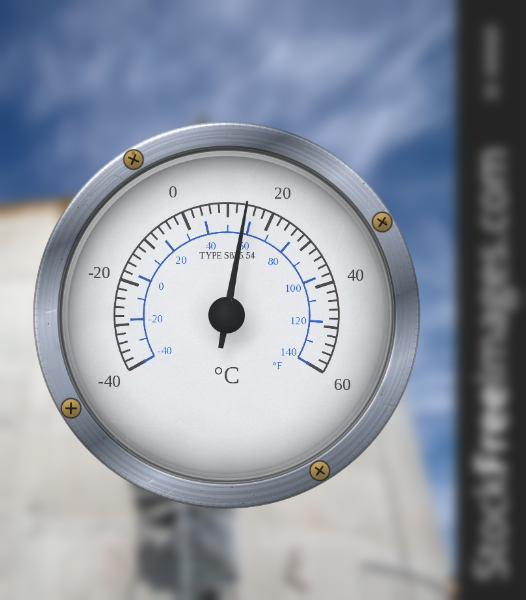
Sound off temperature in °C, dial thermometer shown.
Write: 14 °C
